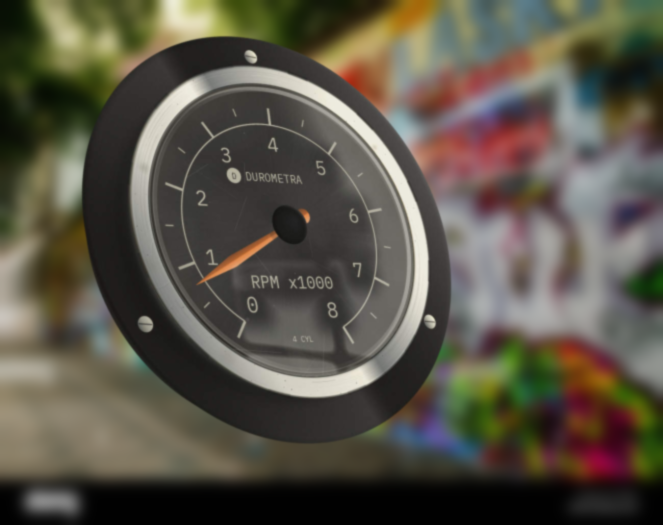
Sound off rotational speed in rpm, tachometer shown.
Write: 750 rpm
